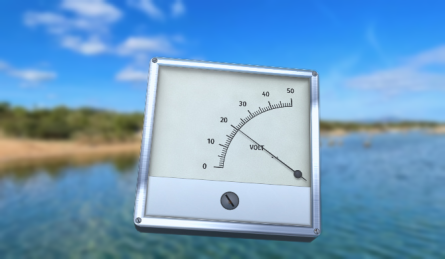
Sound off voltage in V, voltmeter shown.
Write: 20 V
